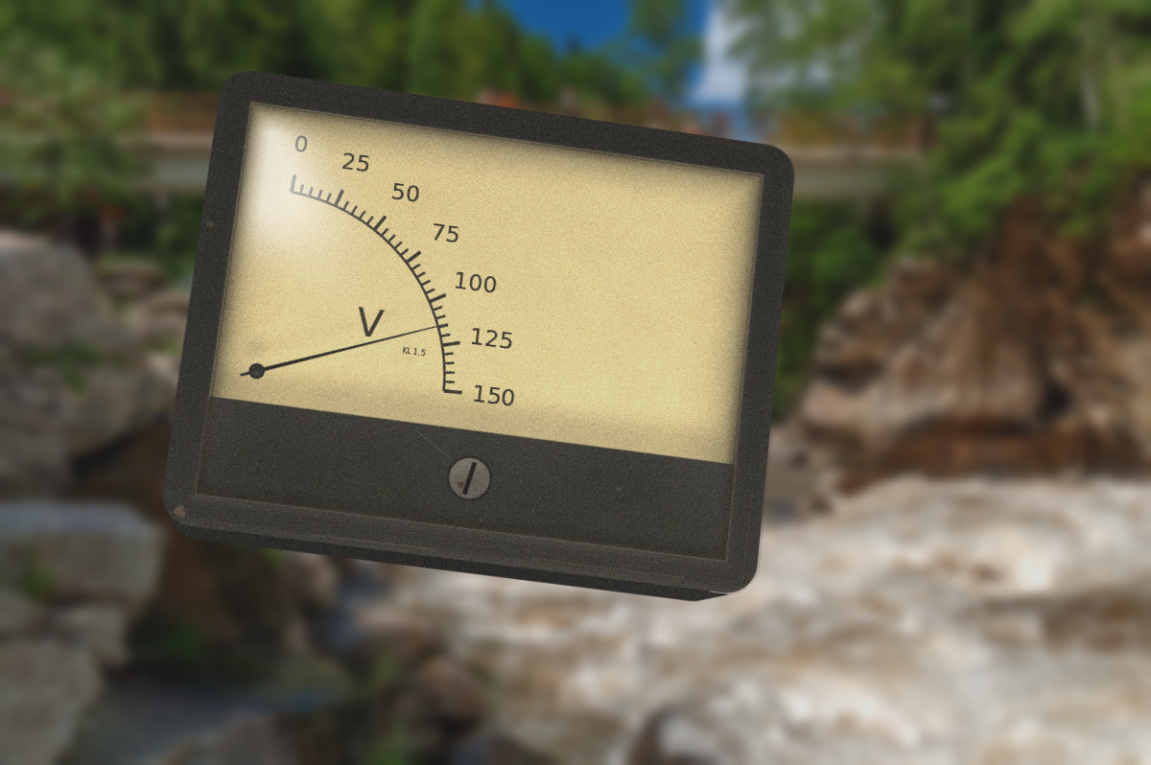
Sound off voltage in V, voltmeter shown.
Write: 115 V
